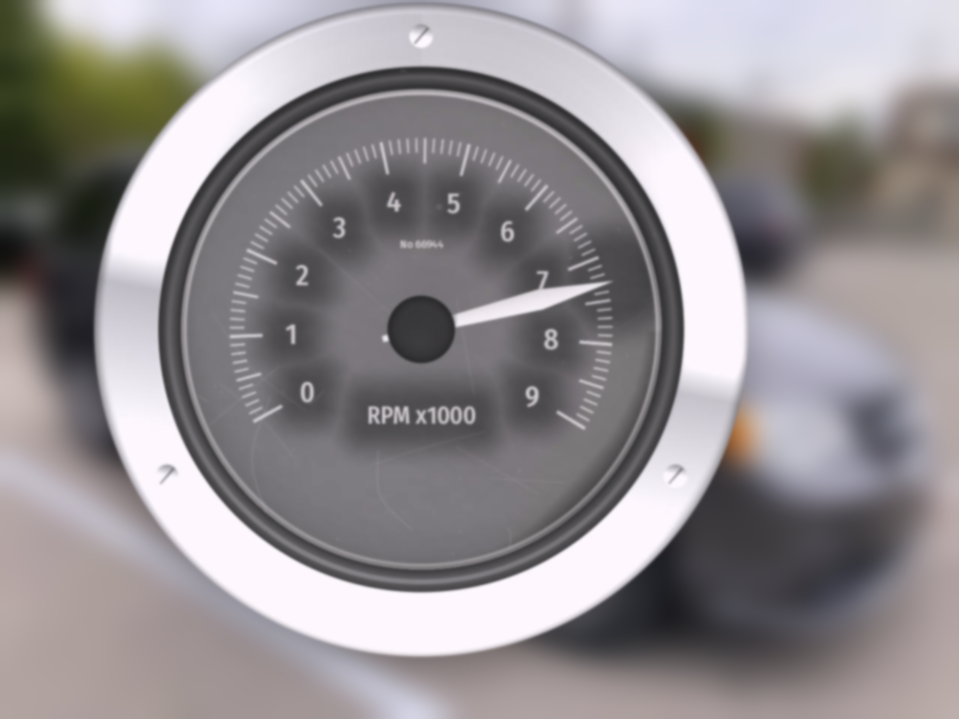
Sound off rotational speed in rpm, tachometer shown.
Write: 7300 rpm
